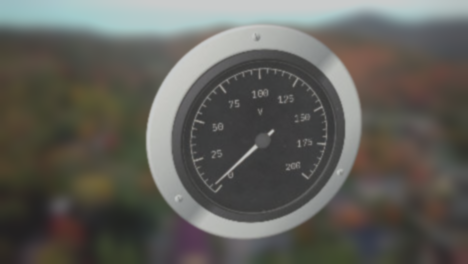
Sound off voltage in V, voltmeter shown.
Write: 5 V
